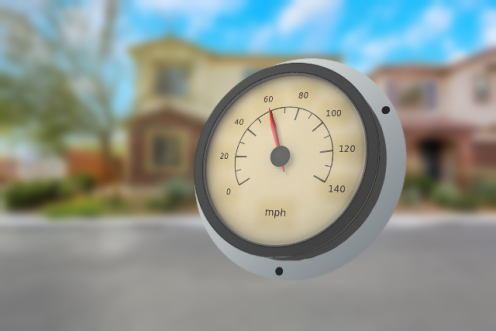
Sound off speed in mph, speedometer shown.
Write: 60 mph
